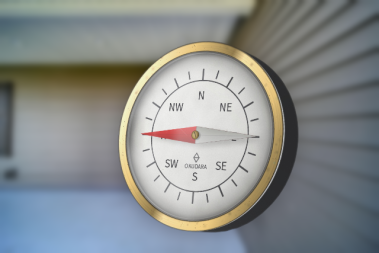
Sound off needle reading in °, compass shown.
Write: 270 °
